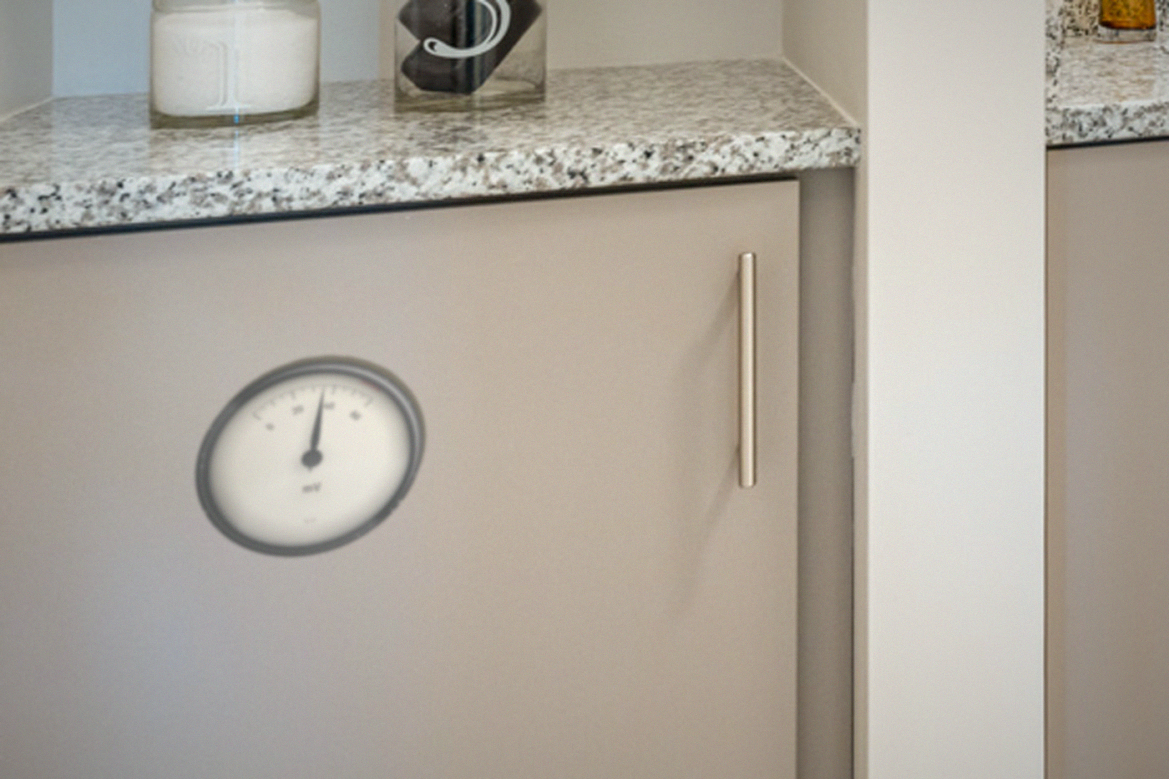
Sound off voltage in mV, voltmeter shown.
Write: 35 mV
